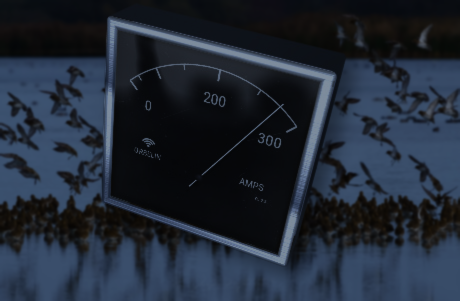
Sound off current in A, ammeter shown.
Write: 275 A
